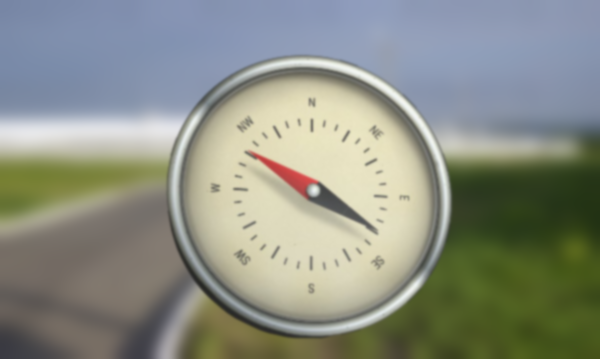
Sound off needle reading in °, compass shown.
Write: 300 °
